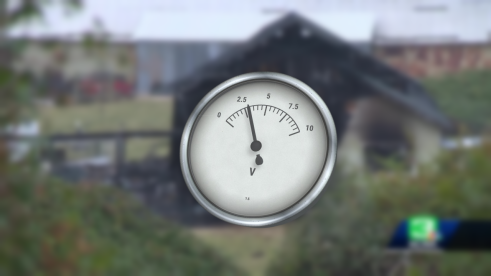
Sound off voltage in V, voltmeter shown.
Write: 3 V
